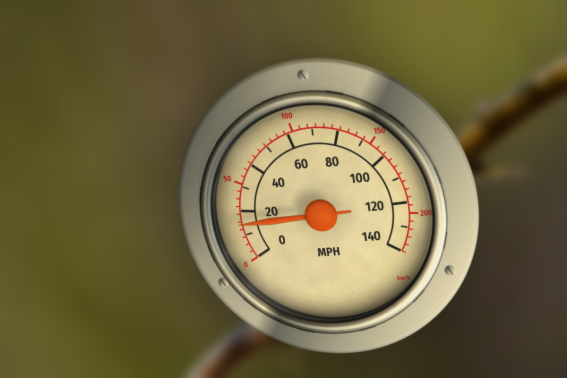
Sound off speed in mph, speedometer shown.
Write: 15 mph
